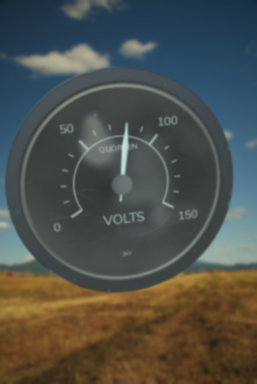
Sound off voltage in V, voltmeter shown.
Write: 80 V
